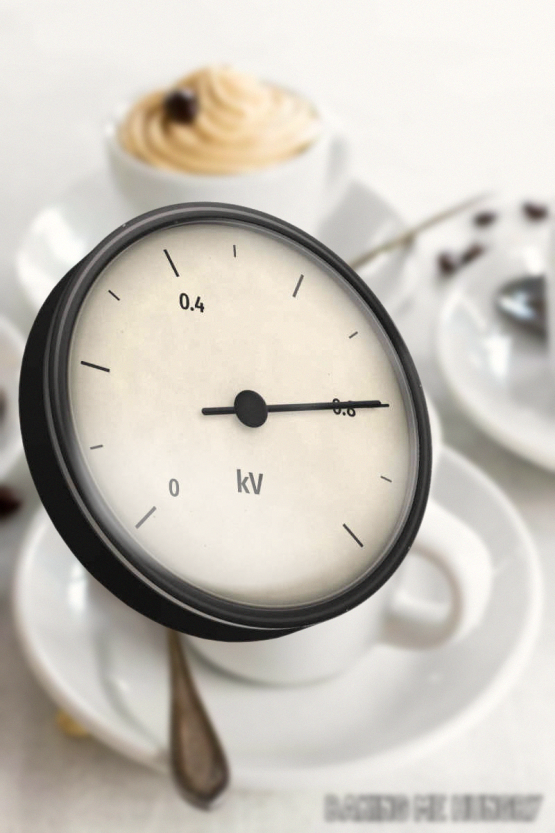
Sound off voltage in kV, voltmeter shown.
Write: 0.8 kV
